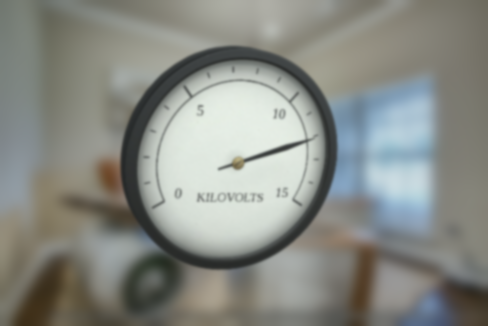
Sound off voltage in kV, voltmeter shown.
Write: 12 kV
